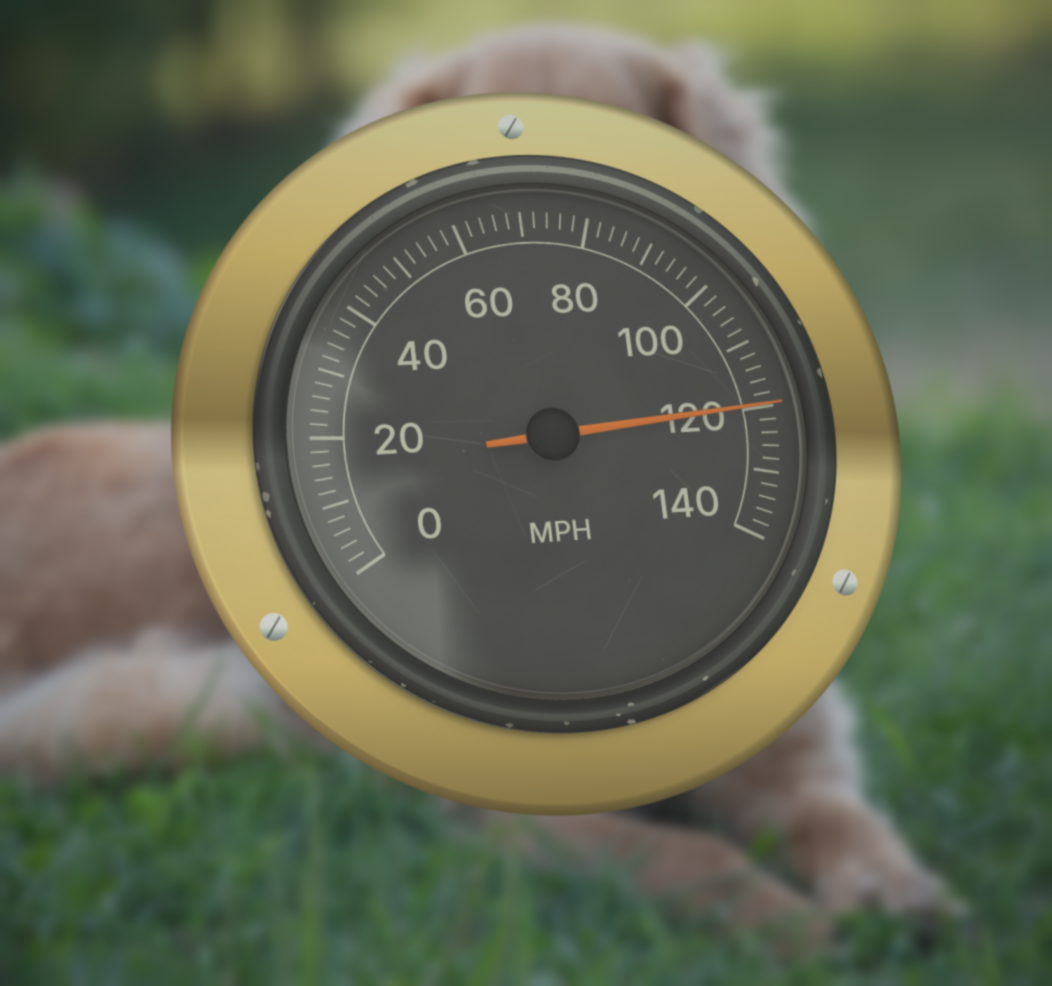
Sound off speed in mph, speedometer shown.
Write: 120 mph
